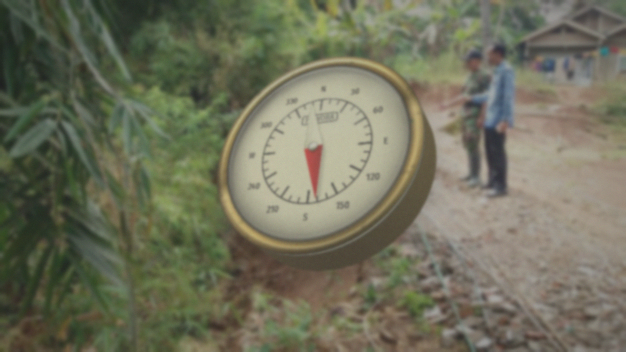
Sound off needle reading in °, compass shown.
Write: 170 °
